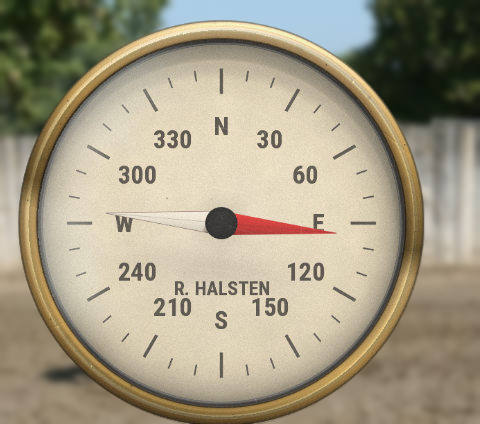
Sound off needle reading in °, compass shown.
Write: 95 °
